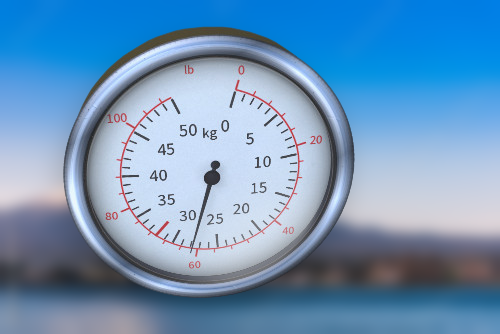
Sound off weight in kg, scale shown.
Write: 28 kg
